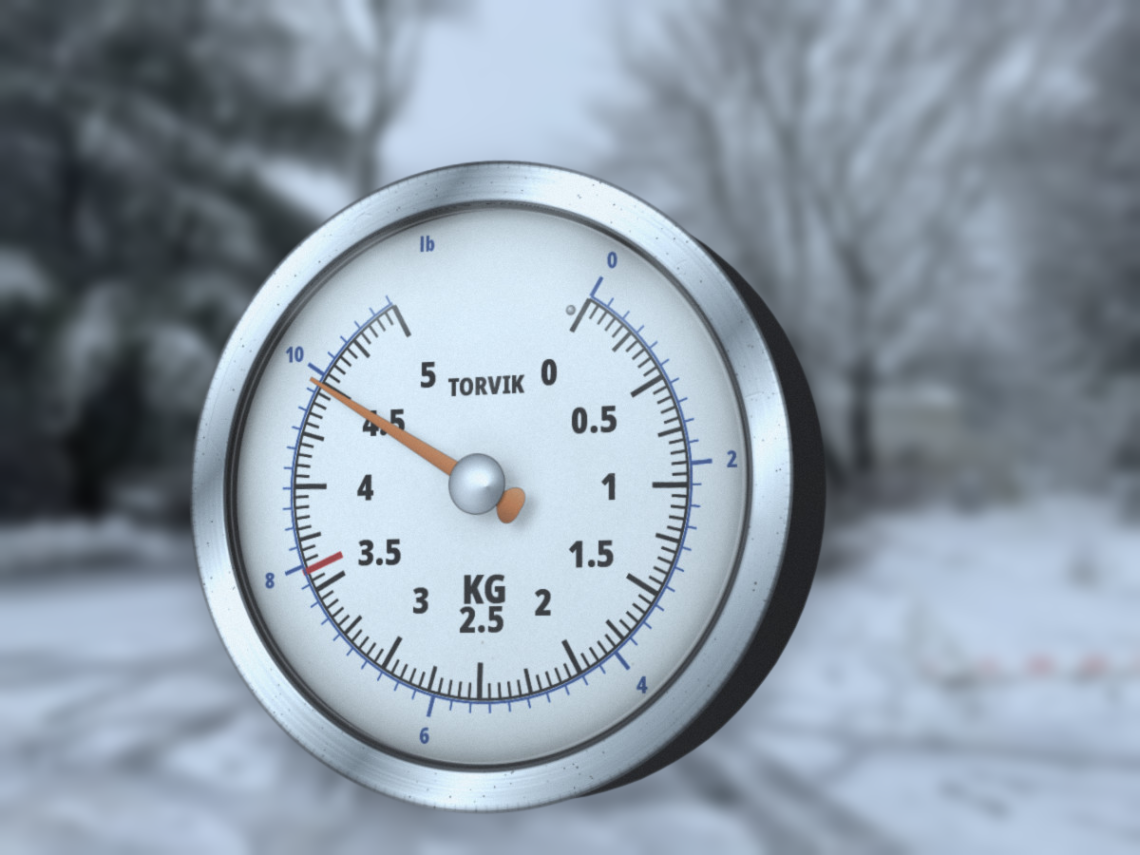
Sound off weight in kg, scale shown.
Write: 4.5 kg
